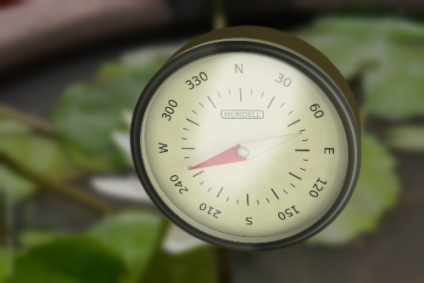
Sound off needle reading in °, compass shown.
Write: 250 °
